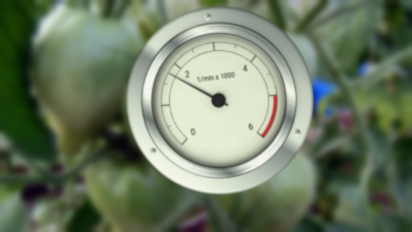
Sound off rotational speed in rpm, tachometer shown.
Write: 1750 rpm
